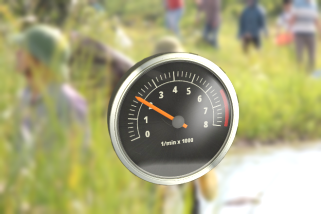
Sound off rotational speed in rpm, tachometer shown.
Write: 2000 rpm
